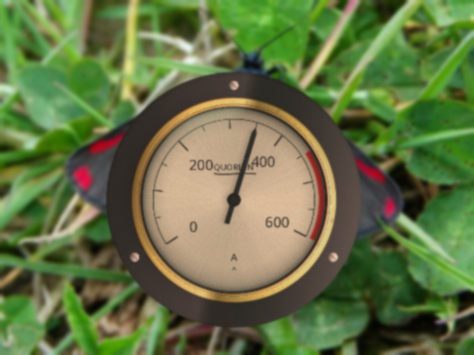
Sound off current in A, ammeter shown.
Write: 350 A
